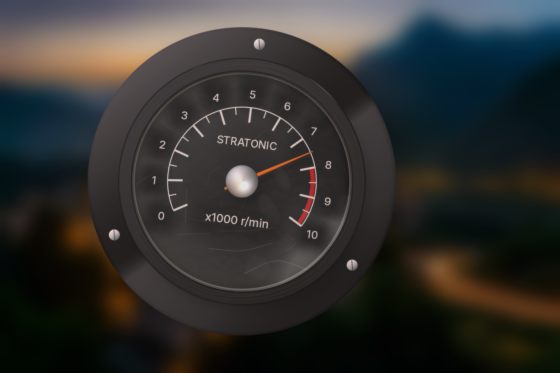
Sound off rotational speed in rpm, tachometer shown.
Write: 7500 rpm
